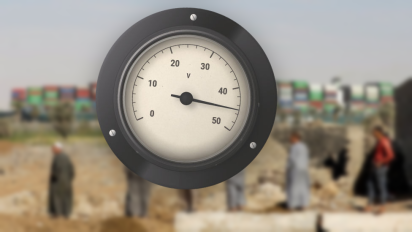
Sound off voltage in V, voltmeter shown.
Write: 45 V
